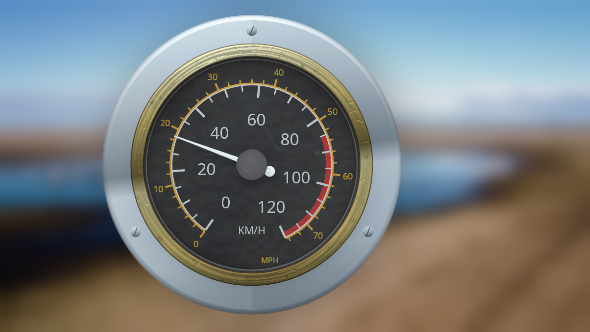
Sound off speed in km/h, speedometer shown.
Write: 30 km/h
